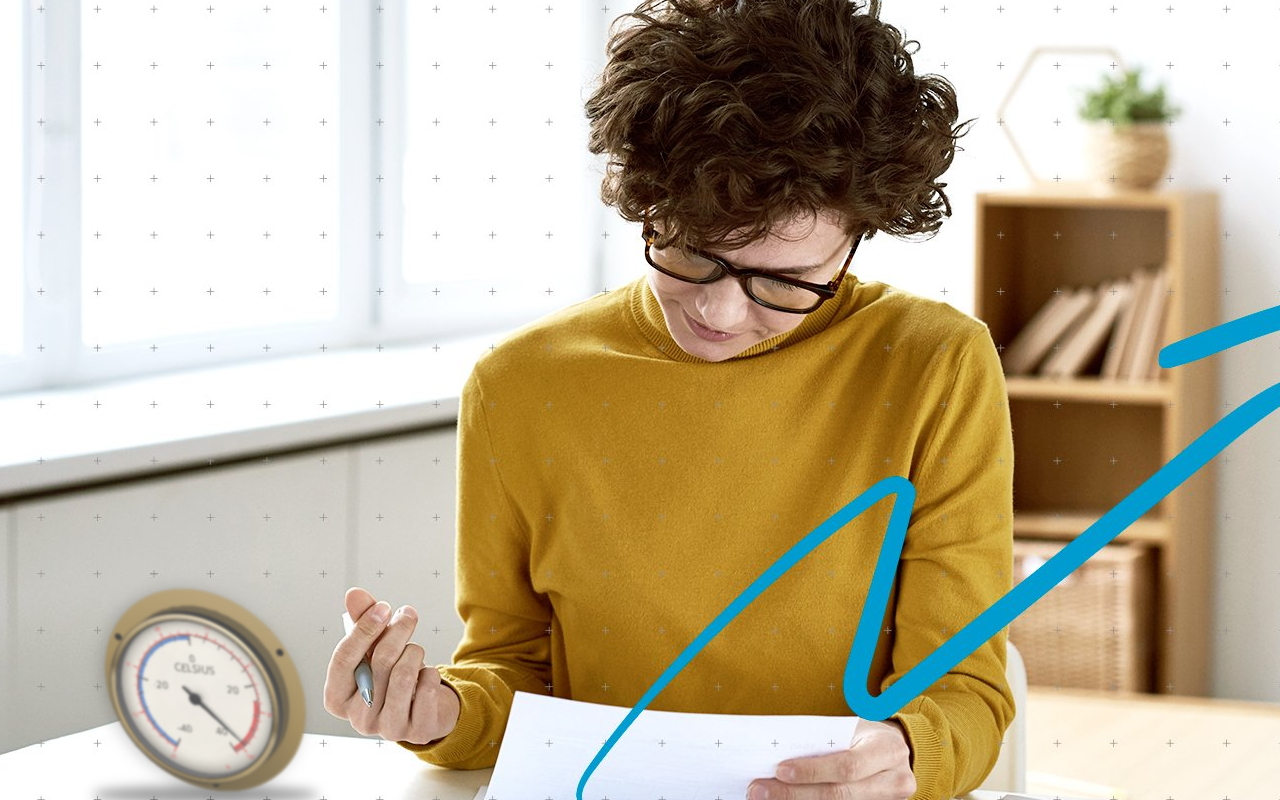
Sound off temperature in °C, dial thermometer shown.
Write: 36 °C
